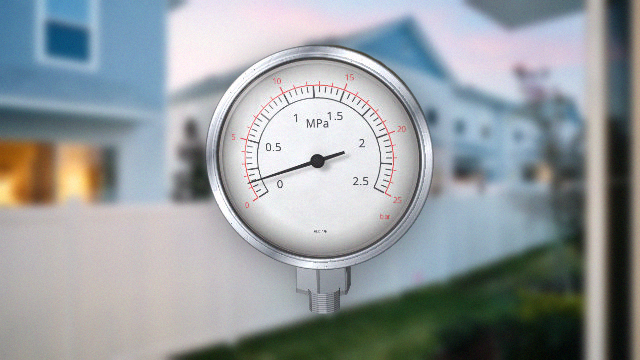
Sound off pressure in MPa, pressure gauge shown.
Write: 0.15 MPa
